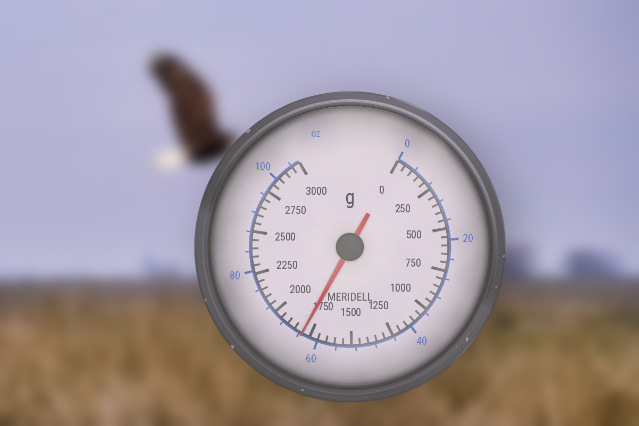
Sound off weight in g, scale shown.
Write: 1800 g
